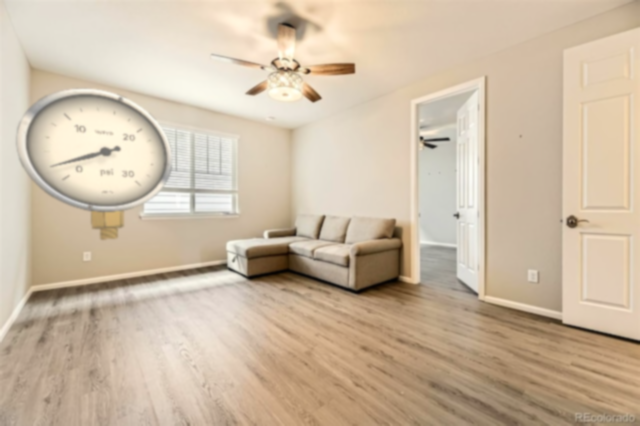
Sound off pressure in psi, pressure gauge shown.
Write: 2 psi
